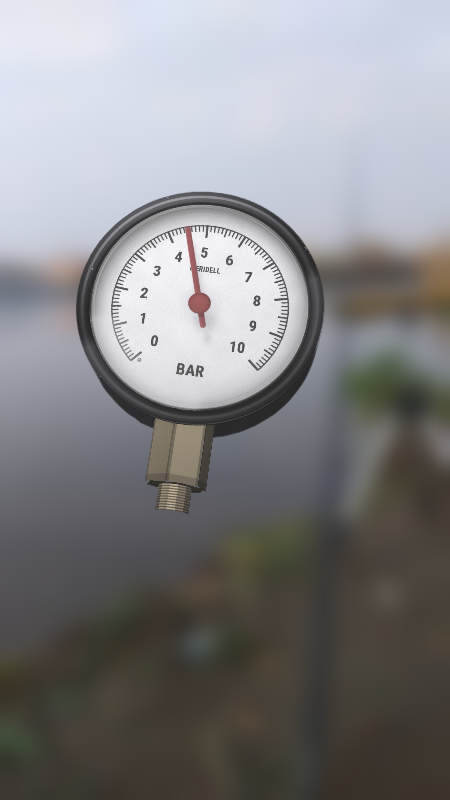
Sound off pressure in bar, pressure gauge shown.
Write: 4.5 bar
